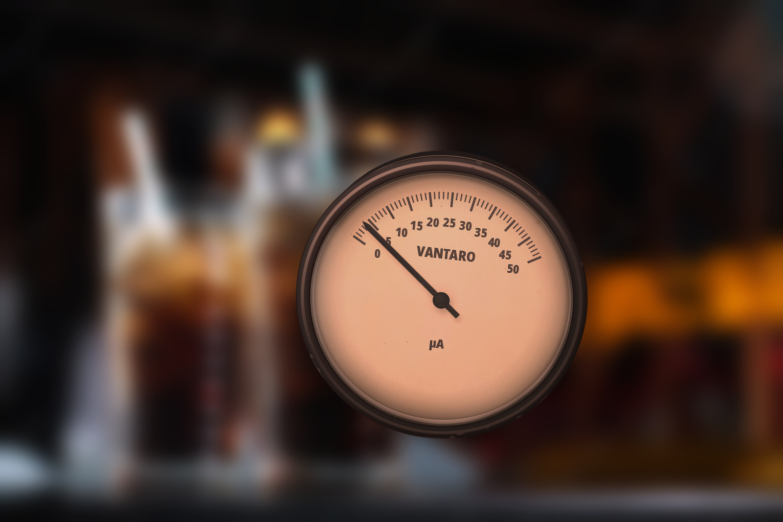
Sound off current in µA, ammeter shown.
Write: 4 µA
